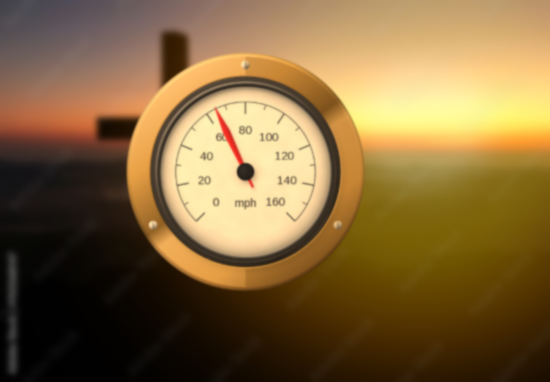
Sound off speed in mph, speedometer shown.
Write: 65 mph
